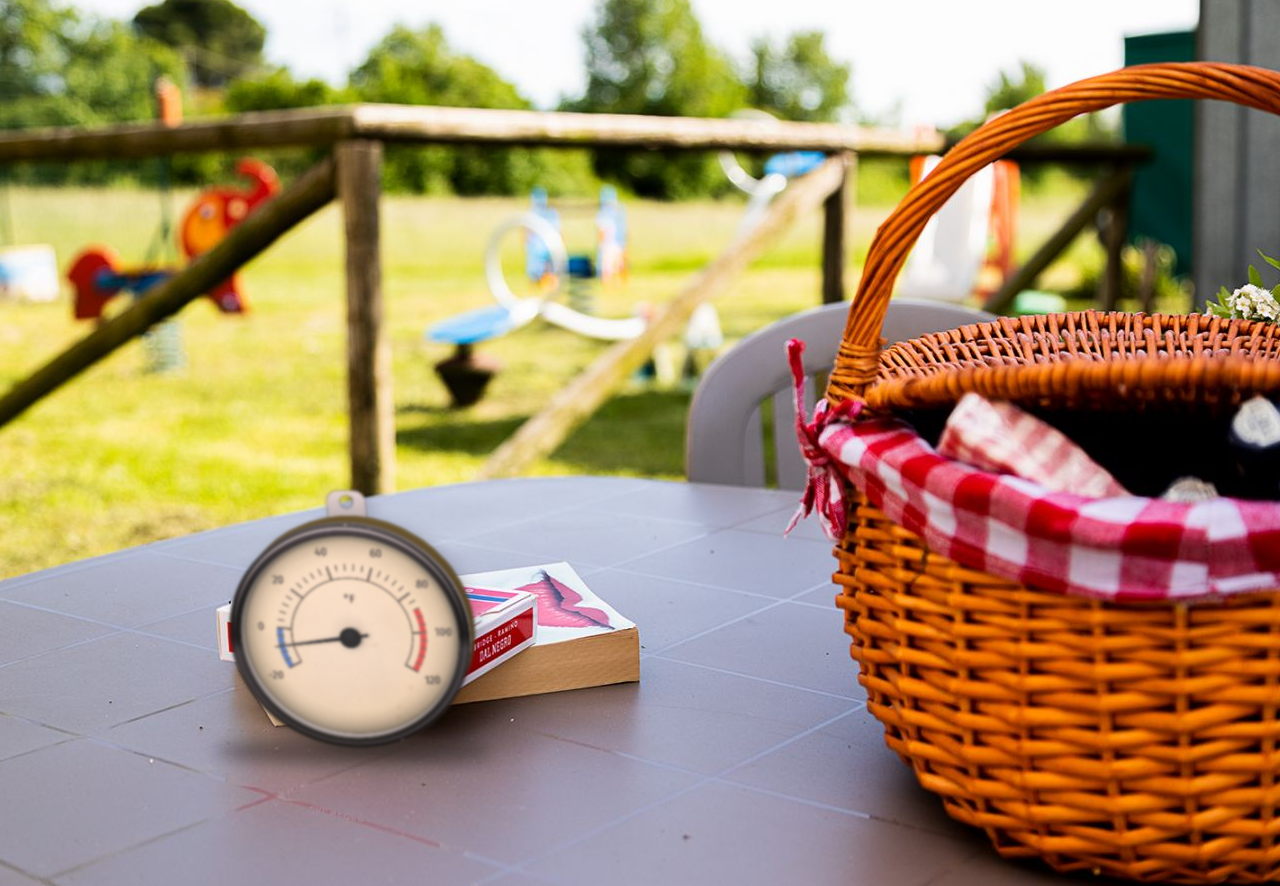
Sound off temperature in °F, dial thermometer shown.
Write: -8 °F
